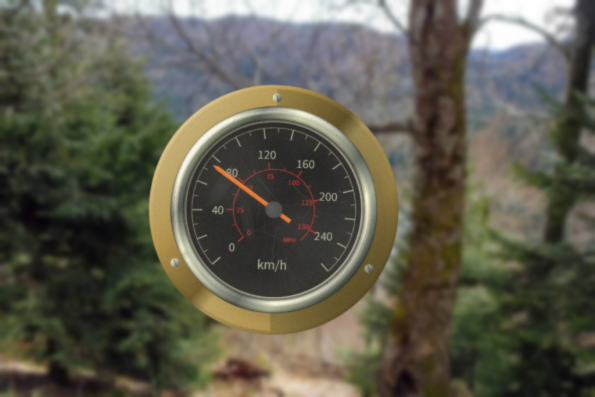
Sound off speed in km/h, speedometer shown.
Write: 75 km/h
